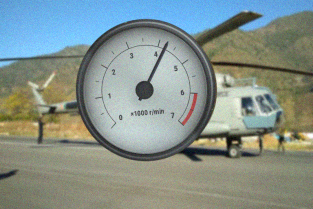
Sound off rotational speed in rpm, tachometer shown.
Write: 4250 rpm
